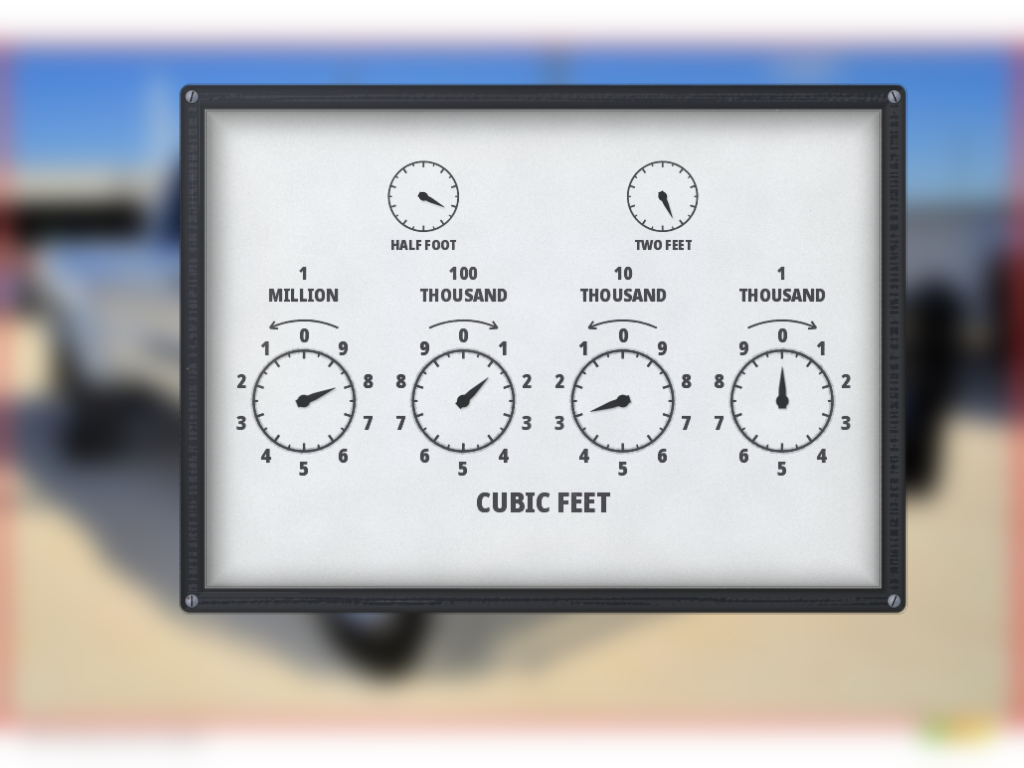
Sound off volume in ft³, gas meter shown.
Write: 813000 ft³
